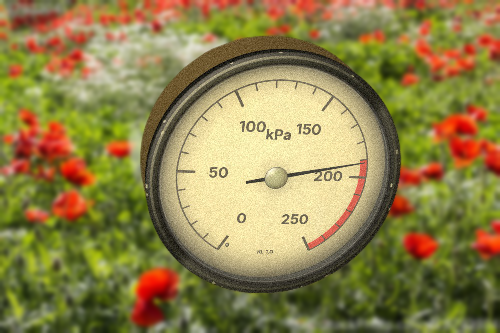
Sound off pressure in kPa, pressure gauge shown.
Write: 190 kPa
